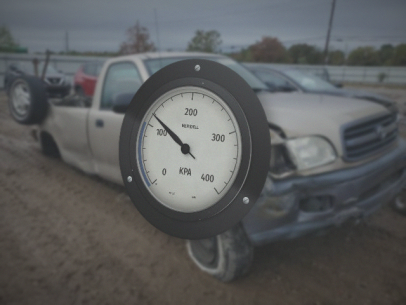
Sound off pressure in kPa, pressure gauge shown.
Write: 120 kPa
